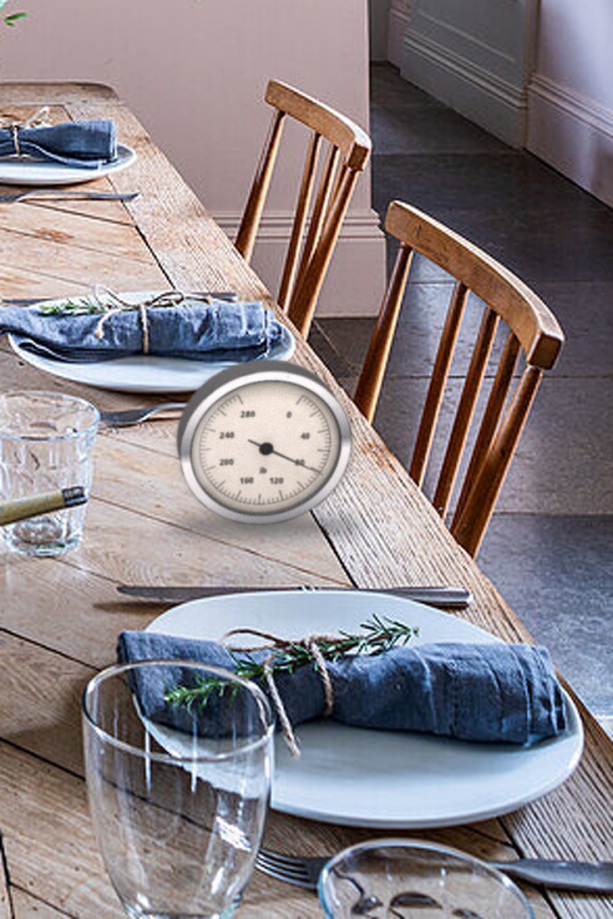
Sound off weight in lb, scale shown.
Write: 80 lb
